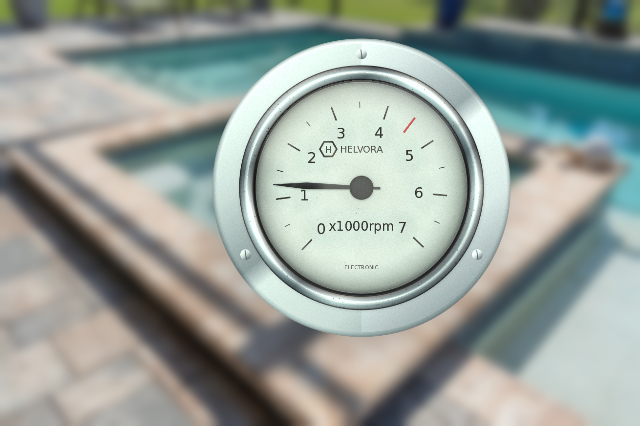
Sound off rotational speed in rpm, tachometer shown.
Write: 1250 rpm
